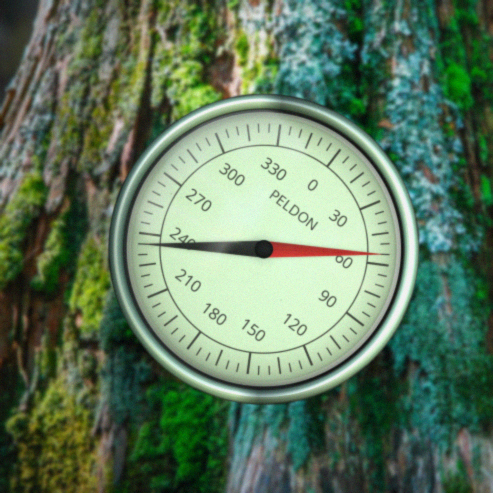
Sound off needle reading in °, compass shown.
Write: 55 °
